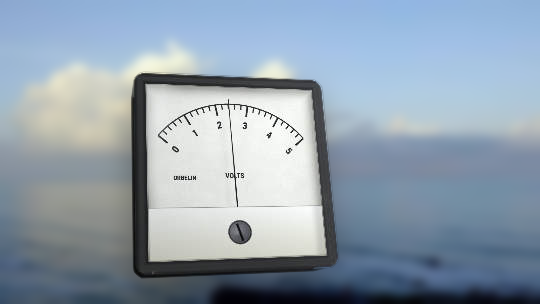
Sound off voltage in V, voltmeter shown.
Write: 2.4 V
